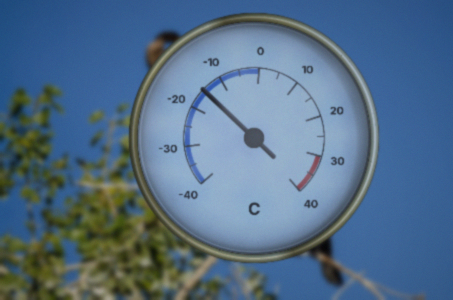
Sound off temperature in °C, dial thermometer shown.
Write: -15 °C
